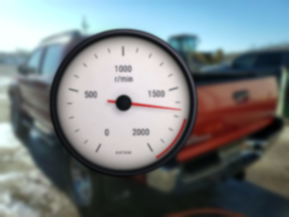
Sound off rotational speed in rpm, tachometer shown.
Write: 1650 rpm
